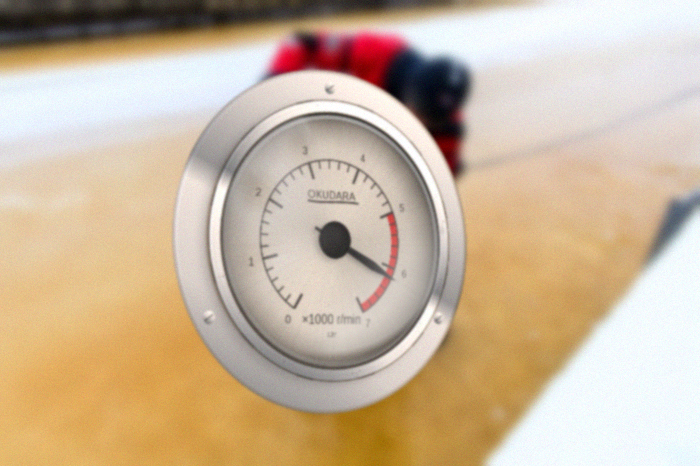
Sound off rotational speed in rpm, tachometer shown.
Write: 6200 rpm
